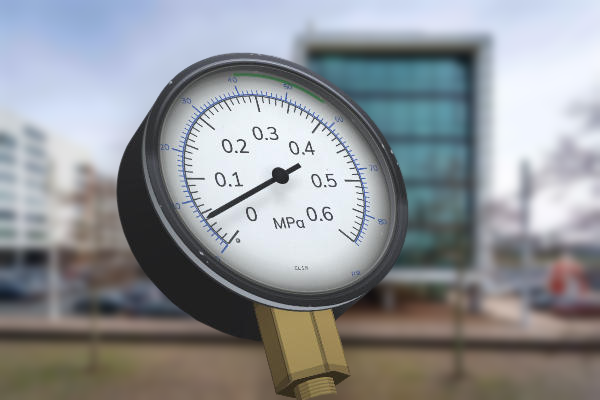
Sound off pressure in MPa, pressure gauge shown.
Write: 0.04 MPa
